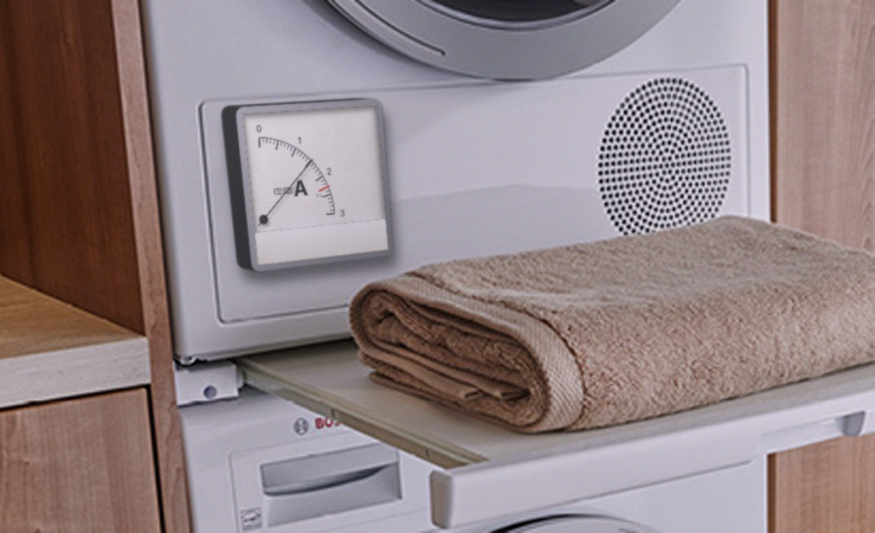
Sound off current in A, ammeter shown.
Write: 1.5 A
